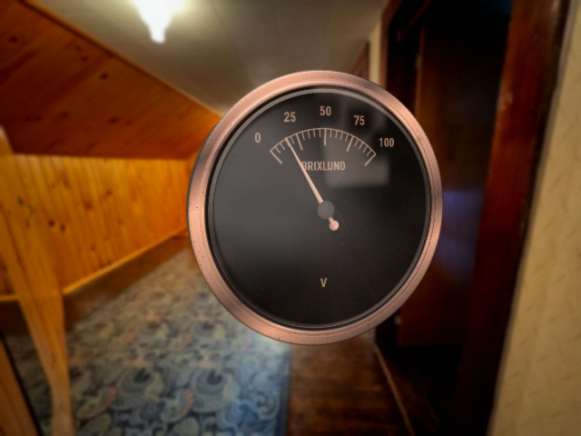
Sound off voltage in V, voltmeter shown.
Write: 15 V
